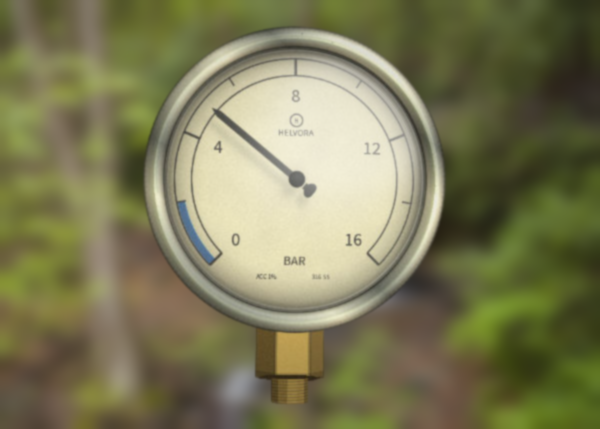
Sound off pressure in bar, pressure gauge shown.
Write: 5 bar
